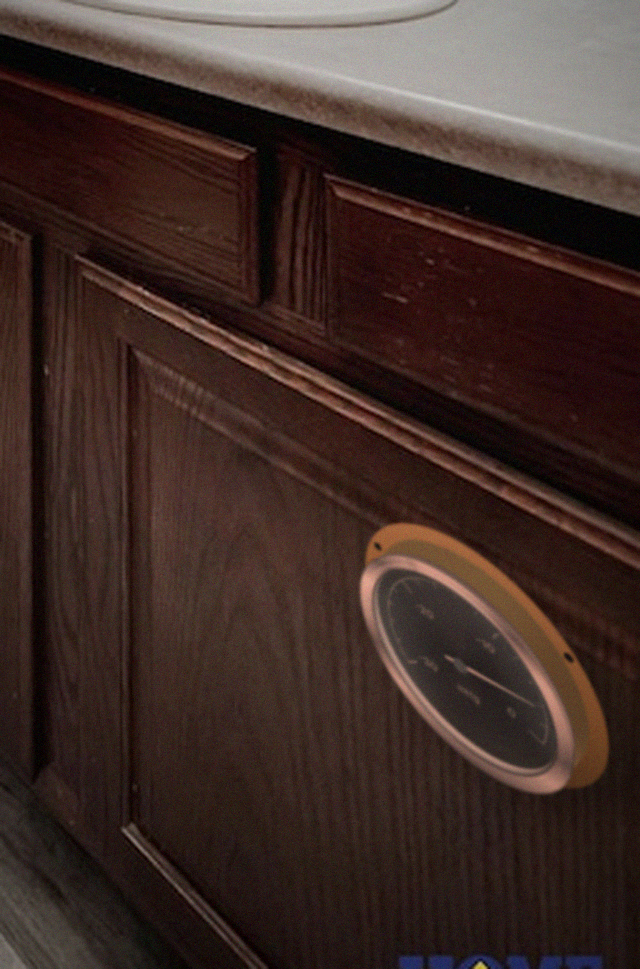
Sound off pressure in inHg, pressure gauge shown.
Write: -4 inHg
